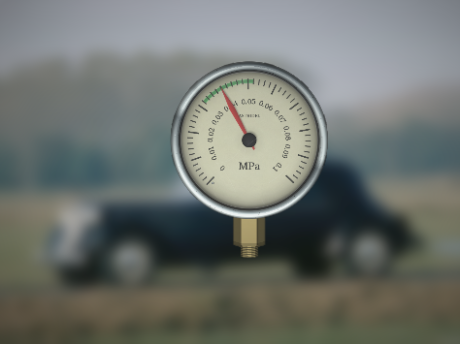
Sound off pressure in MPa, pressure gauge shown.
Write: 0.04 MPa
